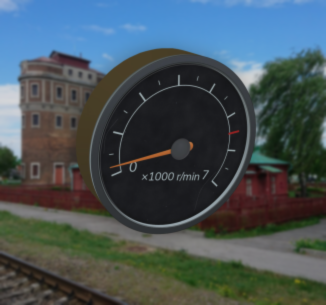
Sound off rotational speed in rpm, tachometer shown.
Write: 250 rpm
